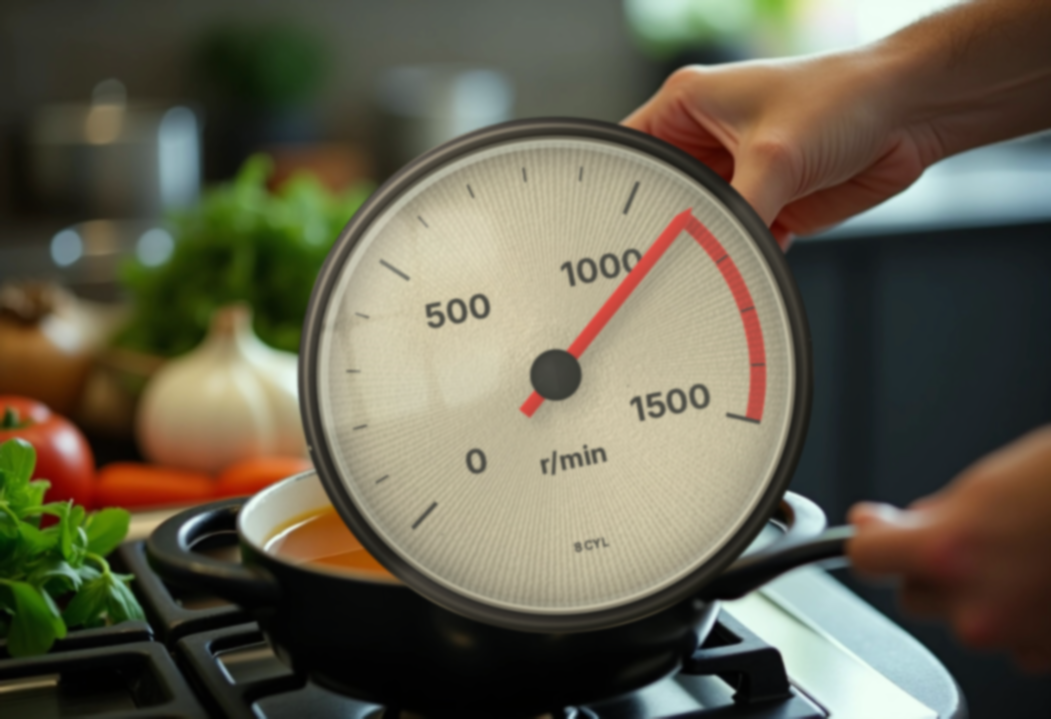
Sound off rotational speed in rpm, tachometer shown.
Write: 1100 rpm
